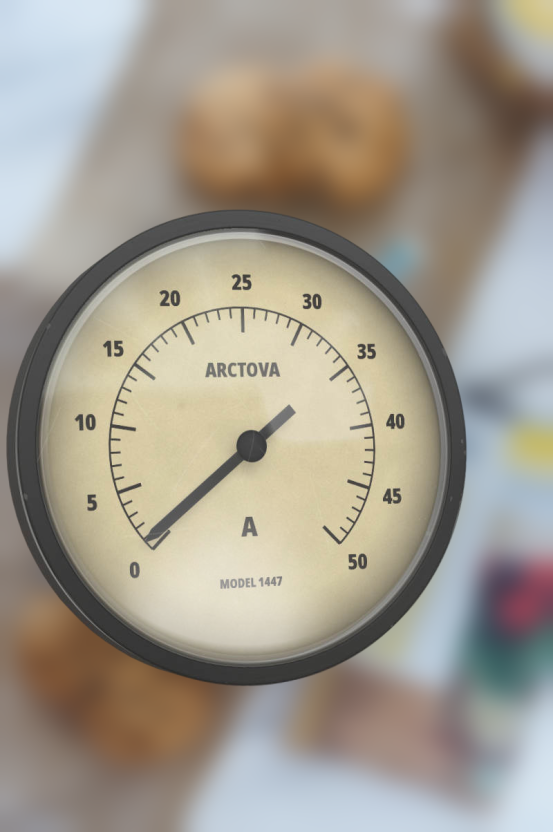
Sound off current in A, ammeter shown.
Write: 1 A
